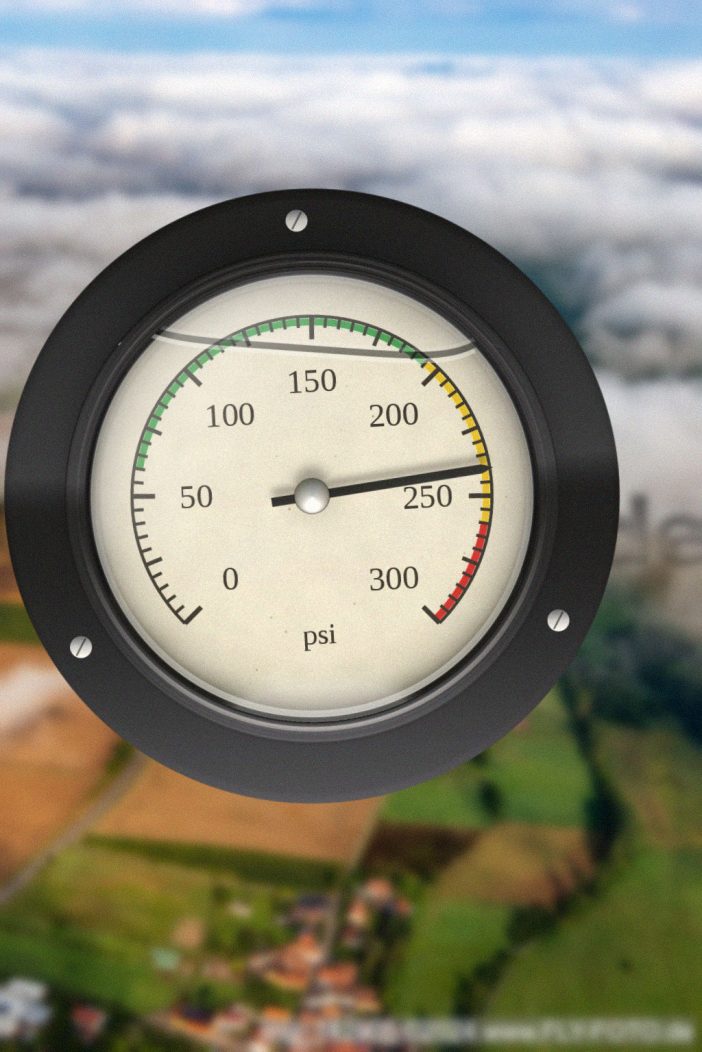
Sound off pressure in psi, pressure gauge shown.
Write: 240 psi
